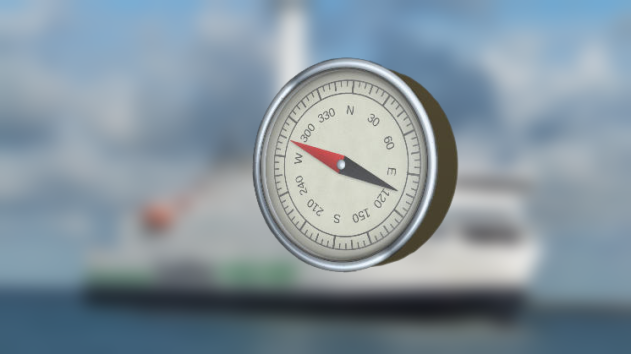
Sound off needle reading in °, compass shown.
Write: 285 °
